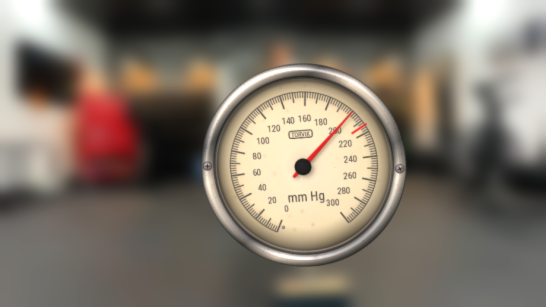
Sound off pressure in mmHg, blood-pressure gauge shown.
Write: 200 mmHg
